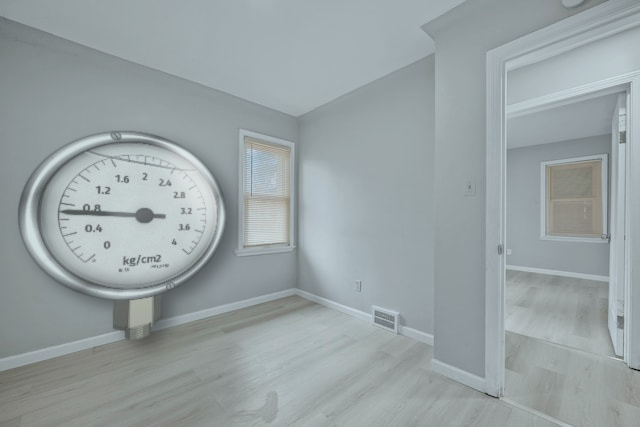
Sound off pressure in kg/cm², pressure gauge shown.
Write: 0.7 kg/cm²
